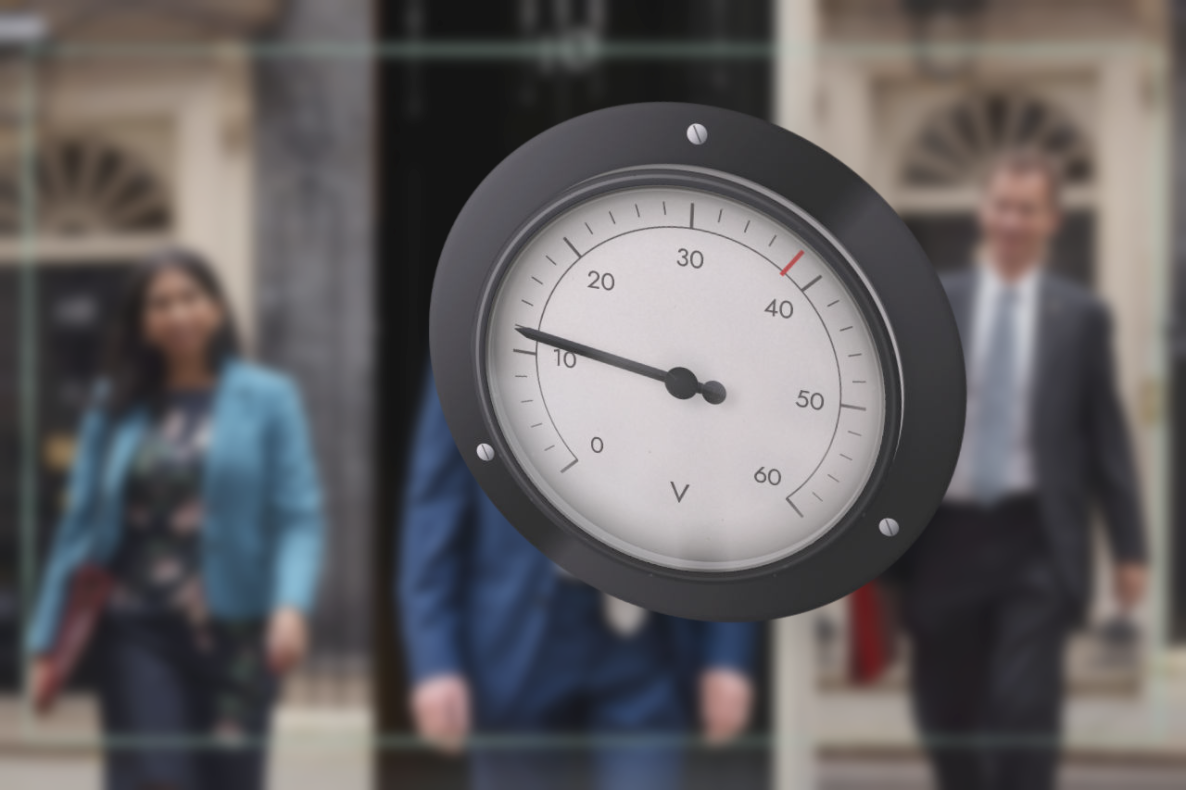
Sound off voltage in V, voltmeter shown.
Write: 12 V
